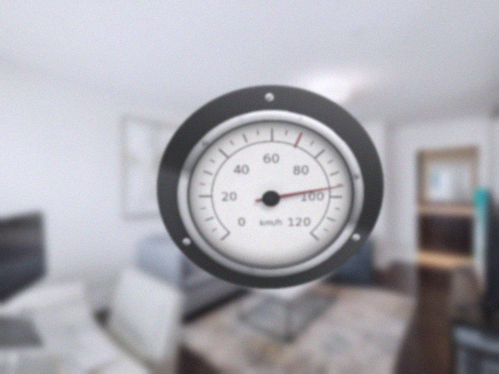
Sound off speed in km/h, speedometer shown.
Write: 95 km/h
